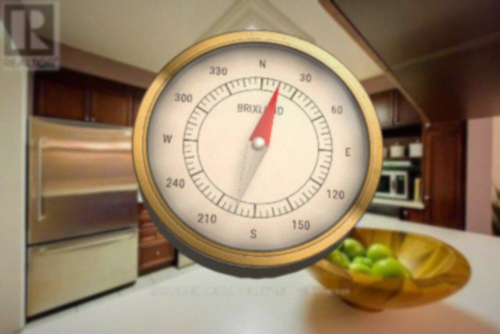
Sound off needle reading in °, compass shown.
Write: 15 °
